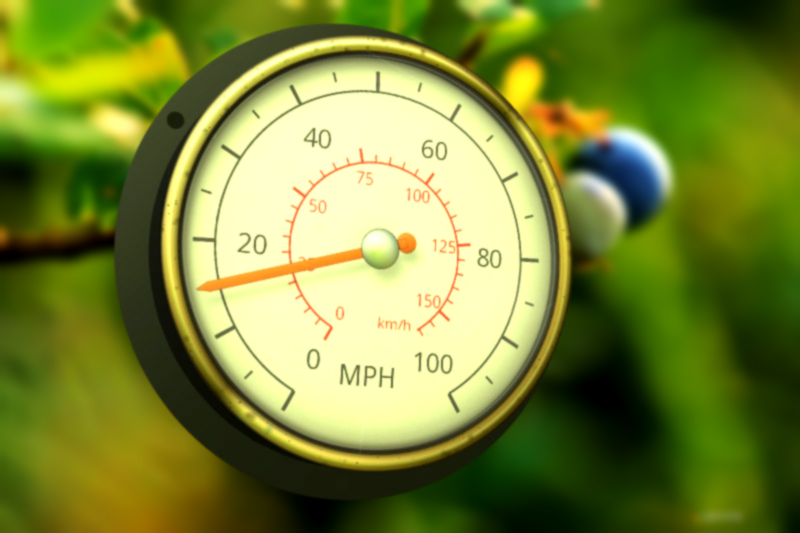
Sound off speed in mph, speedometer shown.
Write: 15 mph
